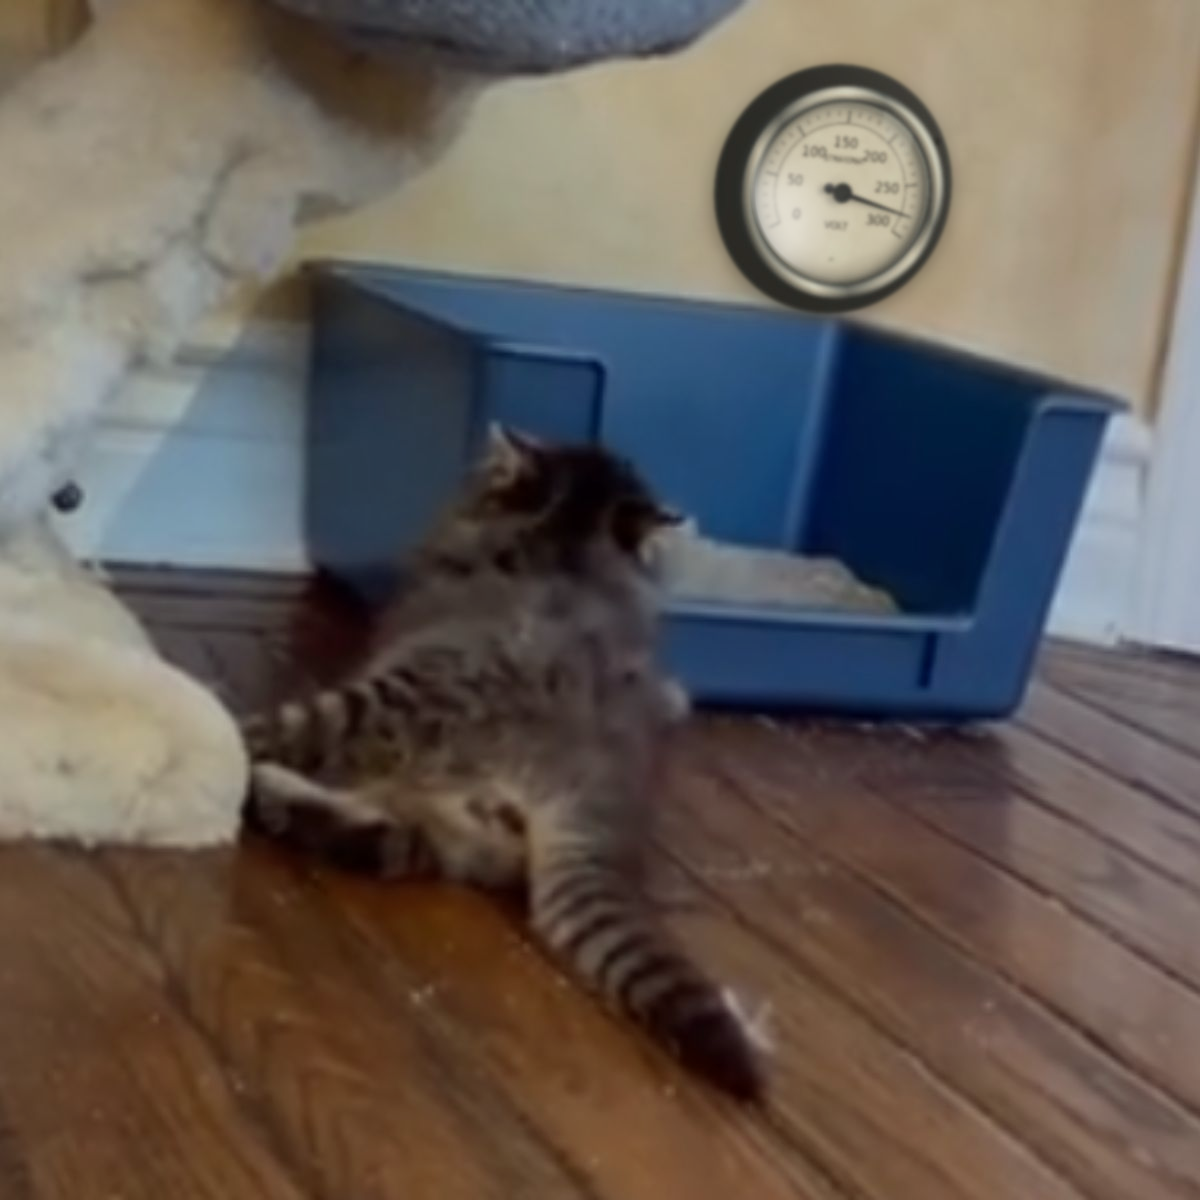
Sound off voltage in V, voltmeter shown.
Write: 280 V
